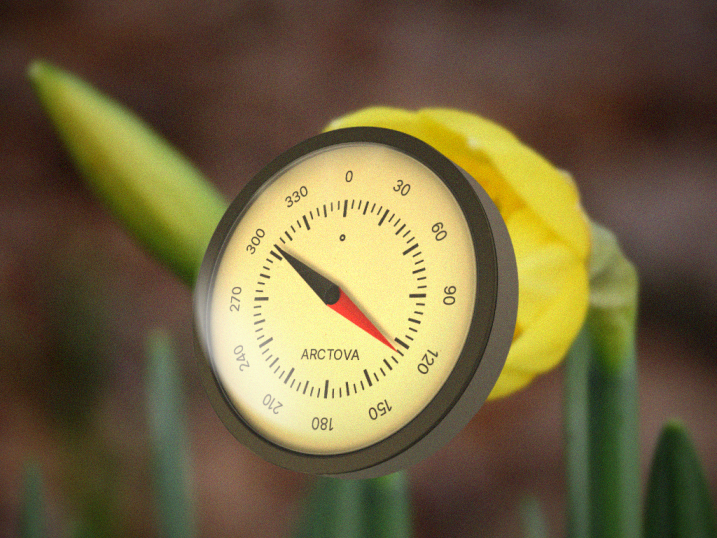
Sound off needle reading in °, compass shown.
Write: 125 °
